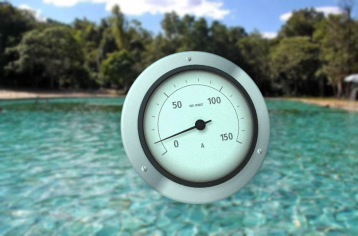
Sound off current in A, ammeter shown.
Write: 10 A
